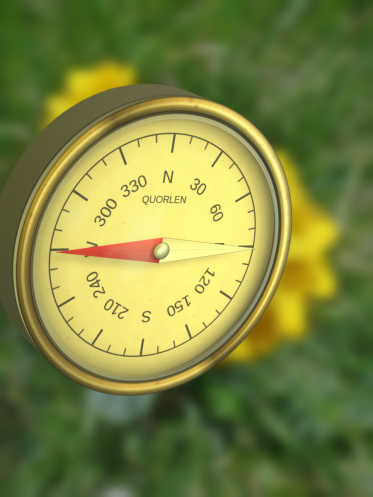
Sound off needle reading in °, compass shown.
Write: 270 °
